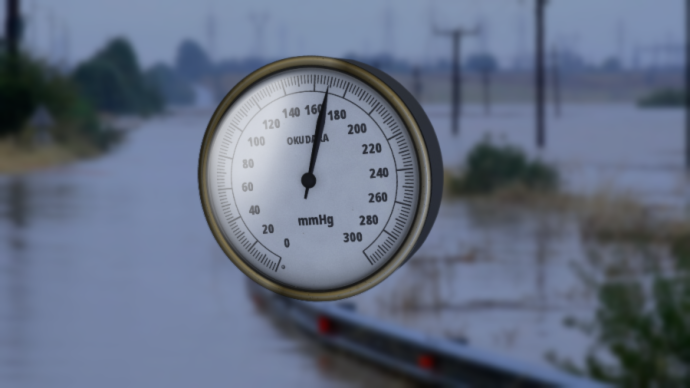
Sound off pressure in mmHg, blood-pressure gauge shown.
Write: 170 mmHg
